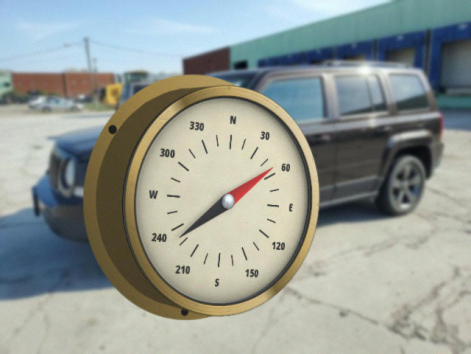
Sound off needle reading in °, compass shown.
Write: 52.5 °
